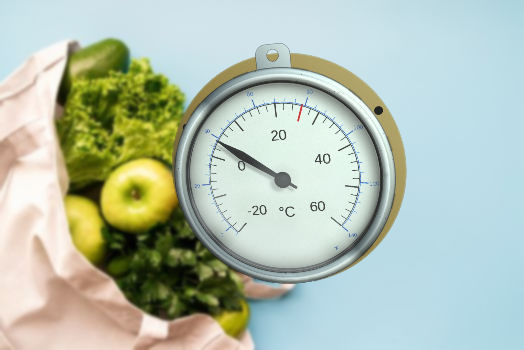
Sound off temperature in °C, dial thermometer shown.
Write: 4 °C
